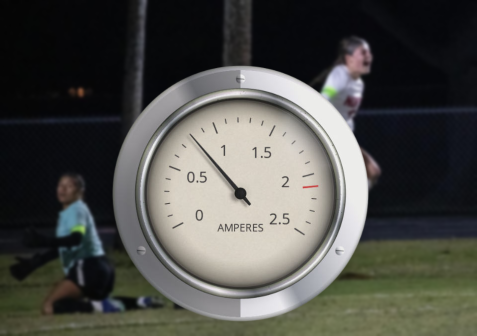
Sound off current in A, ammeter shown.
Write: 0.8 A
